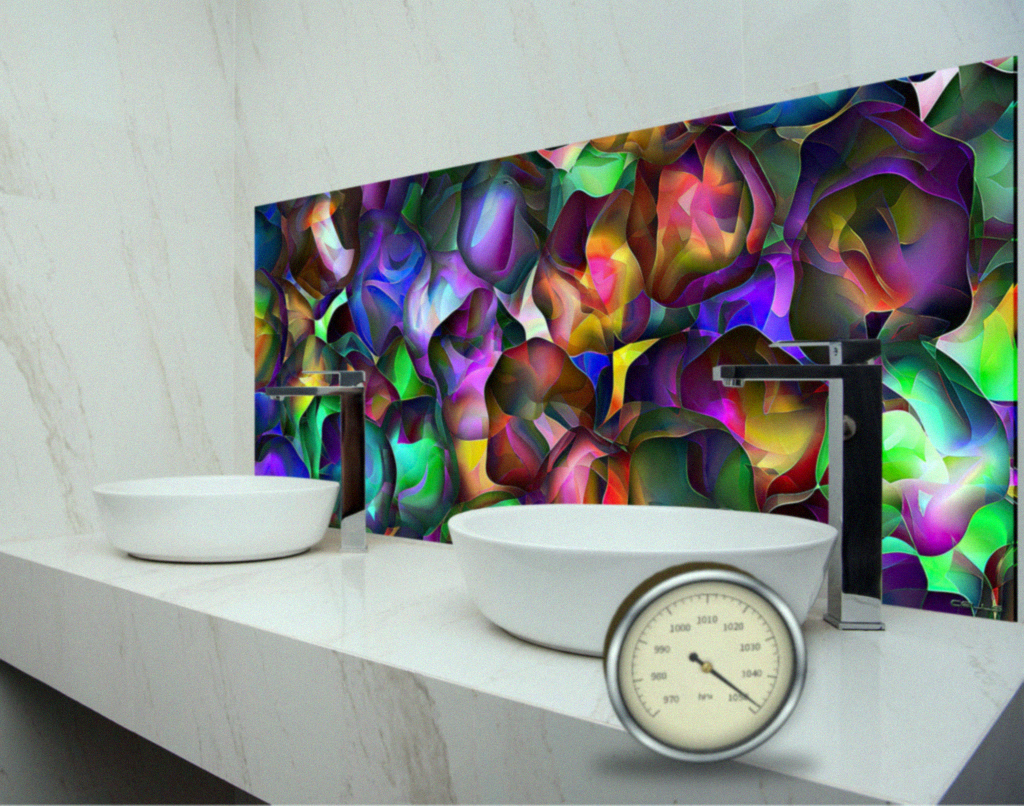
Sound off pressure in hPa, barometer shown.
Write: 1048 hPa
